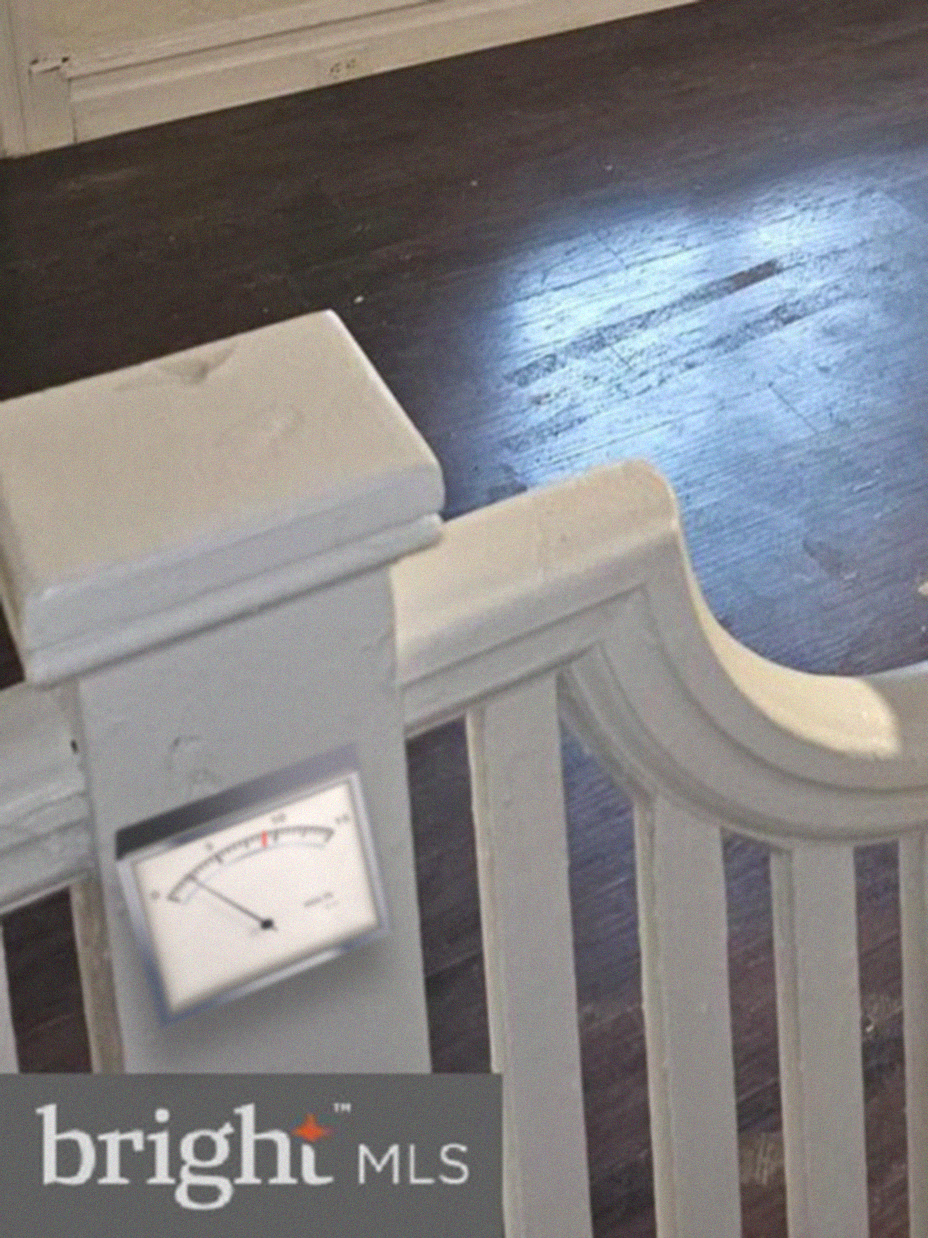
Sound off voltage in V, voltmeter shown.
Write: 2.5 V
